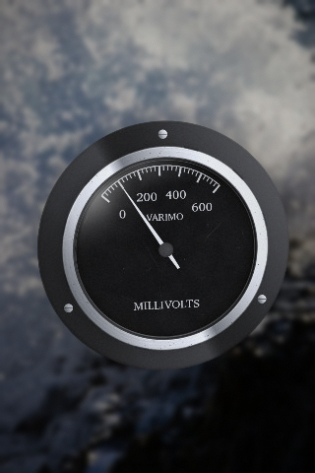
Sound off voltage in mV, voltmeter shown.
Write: 100 mV
